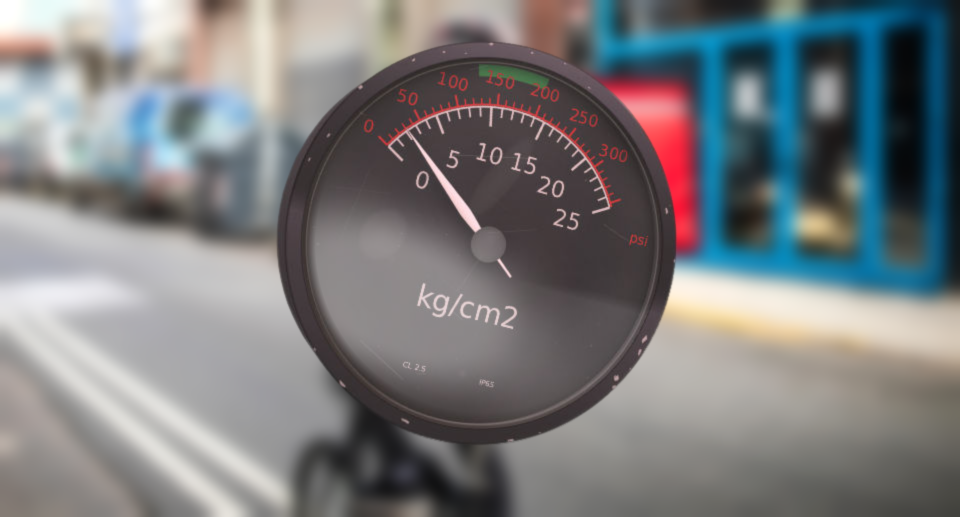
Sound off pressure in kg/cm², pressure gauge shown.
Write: 2 kg/cm²
